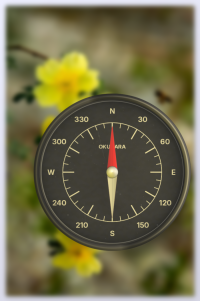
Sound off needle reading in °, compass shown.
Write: 0 °
